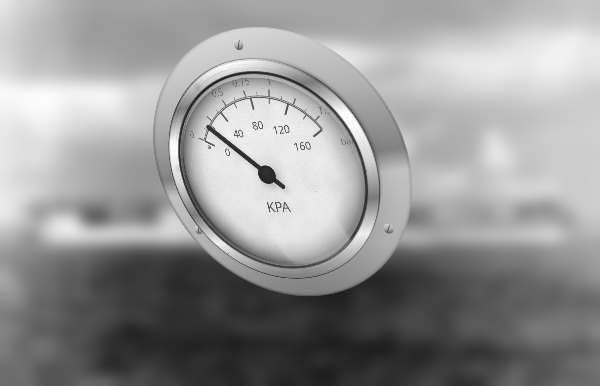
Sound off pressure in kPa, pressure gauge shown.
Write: 20 kPa
